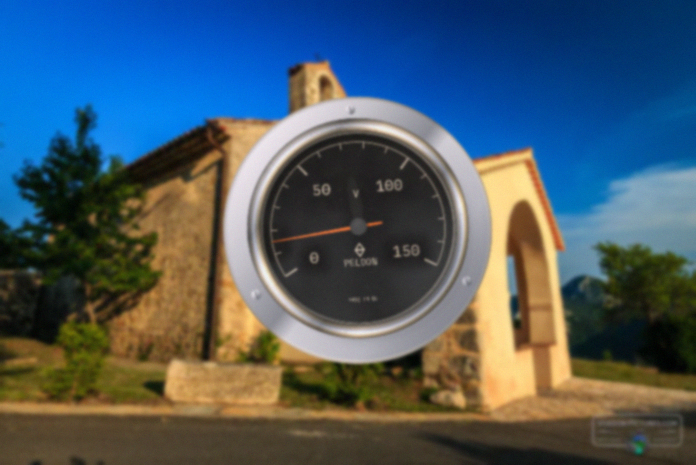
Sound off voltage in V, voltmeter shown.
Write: 15 V
